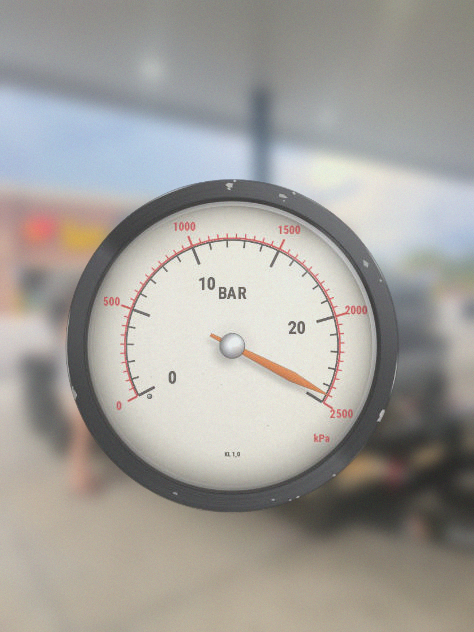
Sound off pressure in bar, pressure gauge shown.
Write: 24.5 bar
